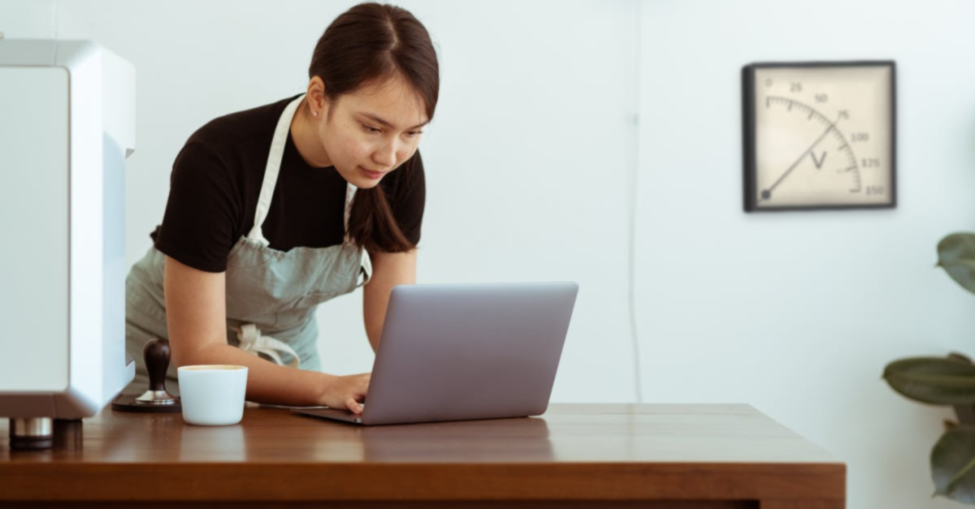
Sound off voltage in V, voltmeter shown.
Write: 75 V
